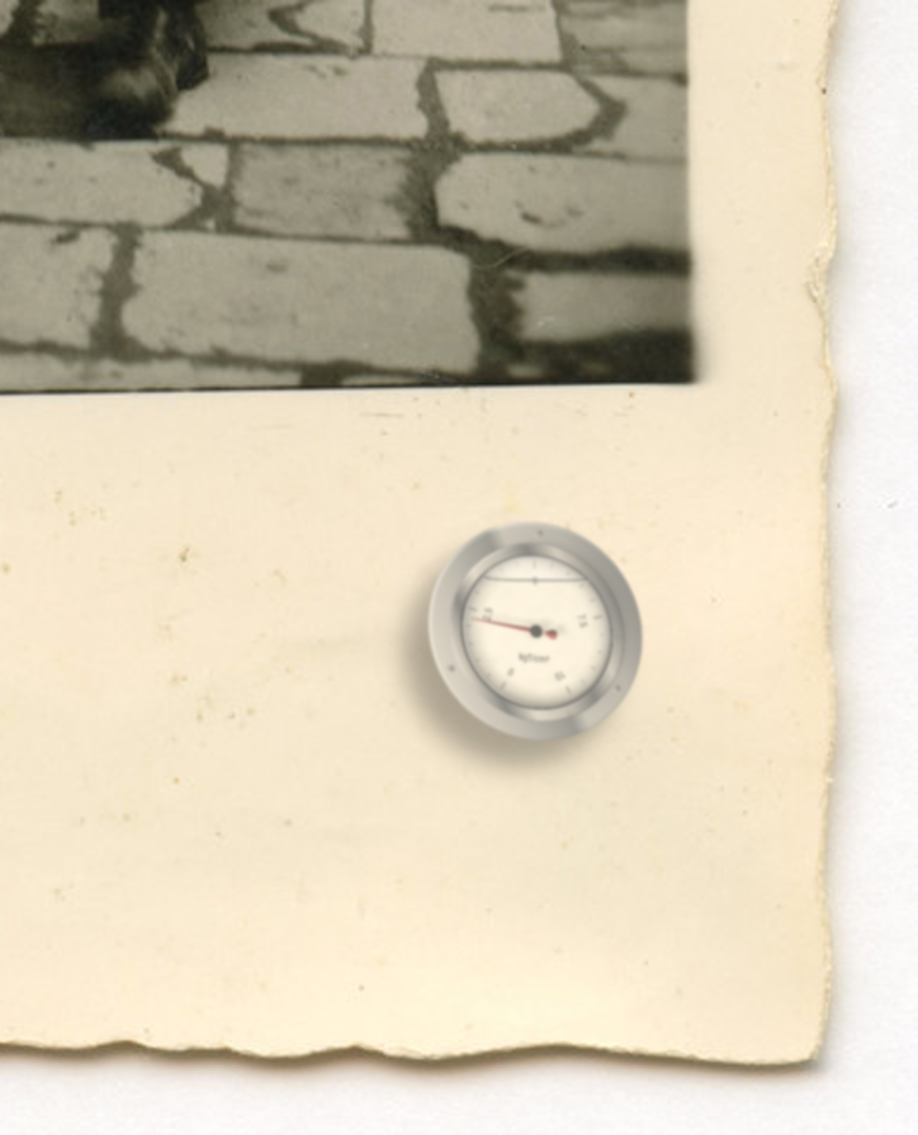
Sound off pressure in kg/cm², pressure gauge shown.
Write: 2.25 kg/cm²
